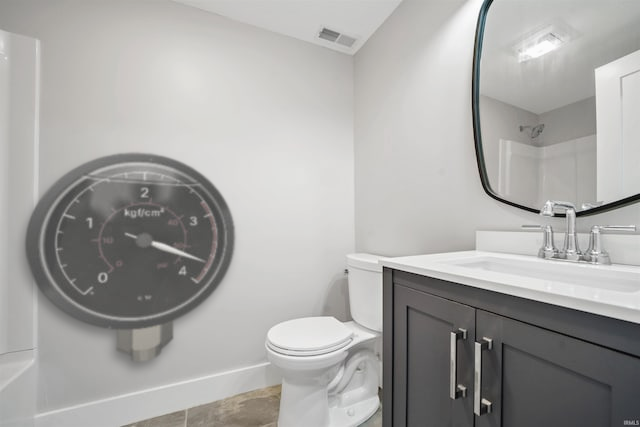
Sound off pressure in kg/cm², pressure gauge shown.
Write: 3.7 kg/cm²
